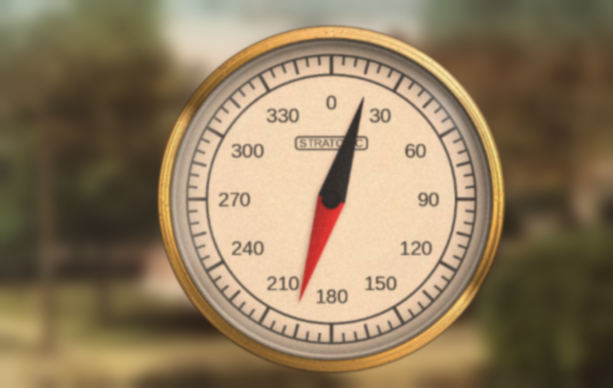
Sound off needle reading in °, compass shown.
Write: 197.5 °
